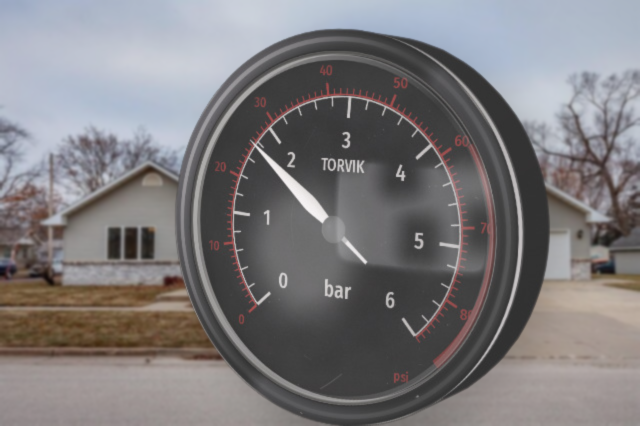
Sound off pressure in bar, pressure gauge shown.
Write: 1.8 bar
